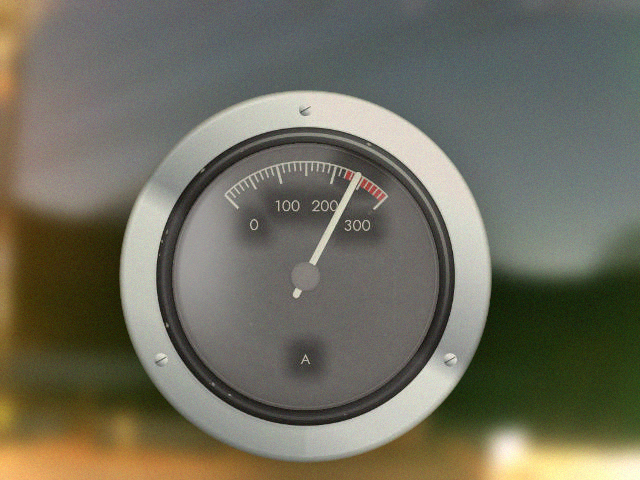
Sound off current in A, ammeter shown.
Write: 240 A
